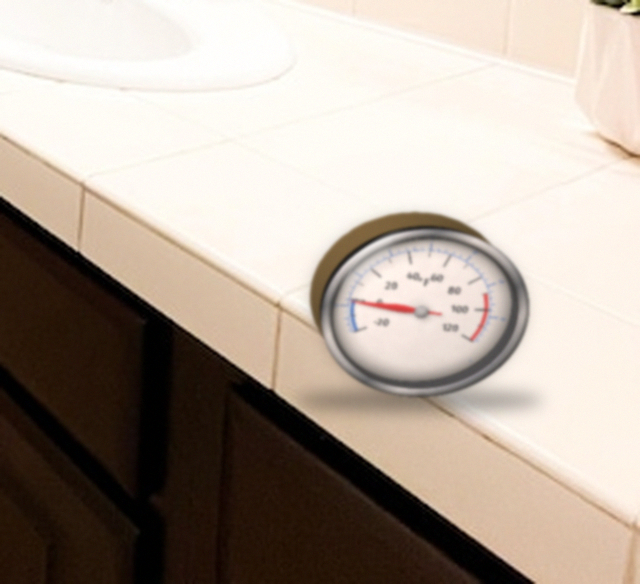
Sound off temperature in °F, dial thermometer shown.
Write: 0 °F
